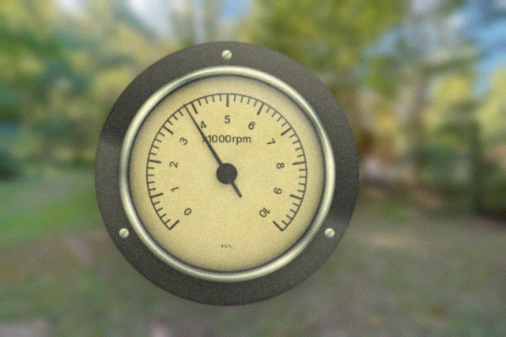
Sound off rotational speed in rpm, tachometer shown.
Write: 3800 rpm
